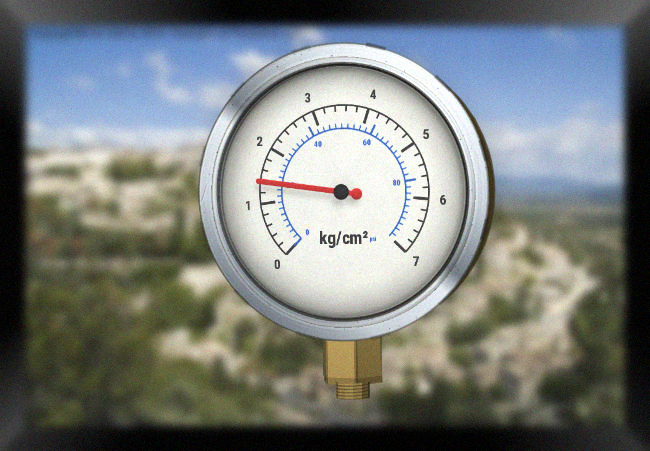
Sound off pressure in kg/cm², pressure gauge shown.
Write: 1.4 kg/cm²
